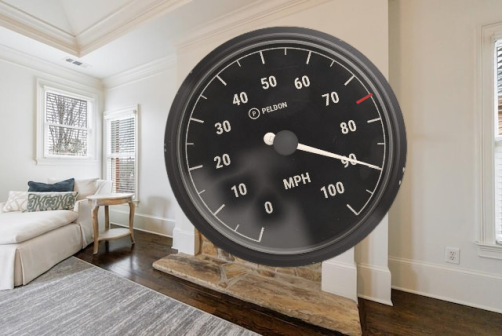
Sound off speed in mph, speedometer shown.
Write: 90 mph
